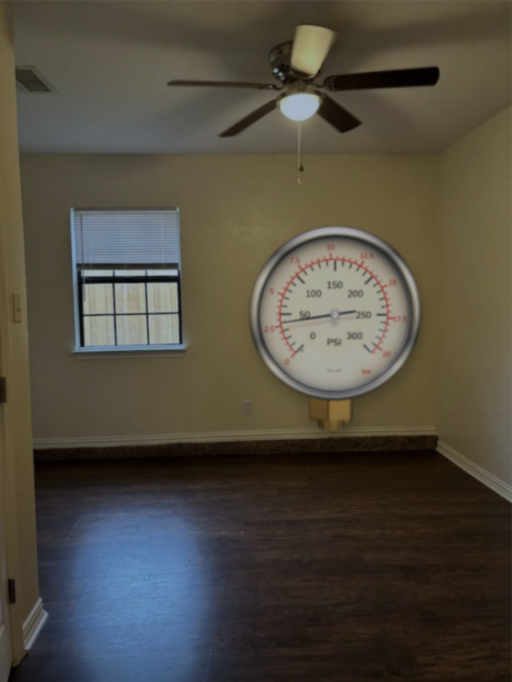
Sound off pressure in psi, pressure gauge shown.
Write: 40 psi
